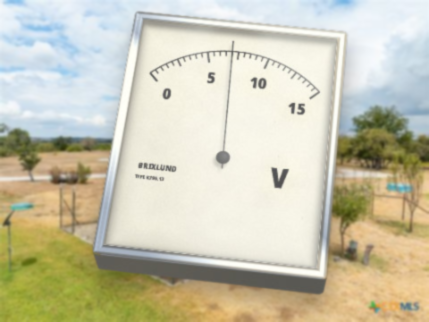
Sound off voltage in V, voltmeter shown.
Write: 7 V
